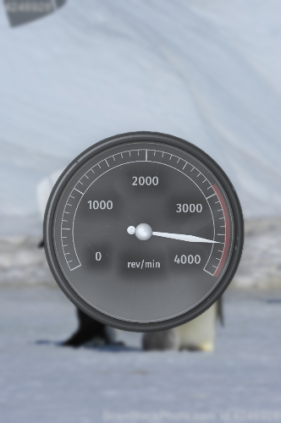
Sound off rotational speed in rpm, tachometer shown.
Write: 3600 rpm
